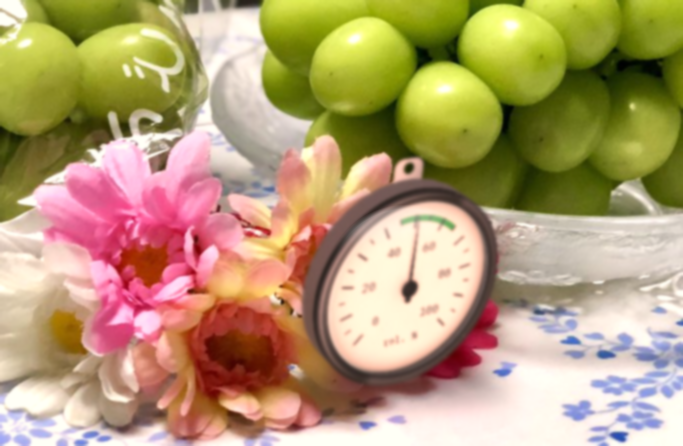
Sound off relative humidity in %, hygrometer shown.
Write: 50 %
